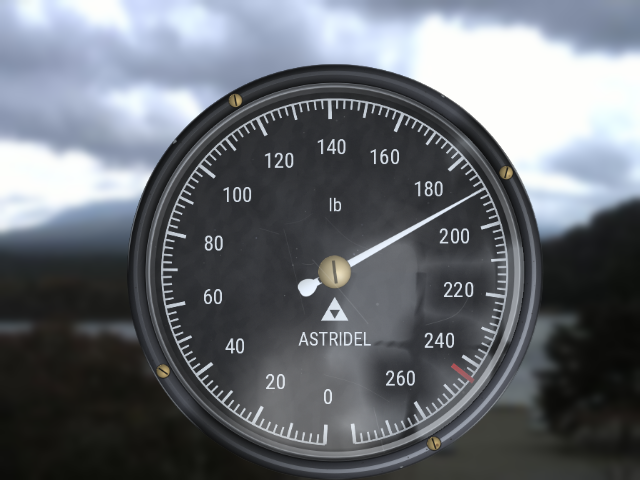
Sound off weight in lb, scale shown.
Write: 190 lb
